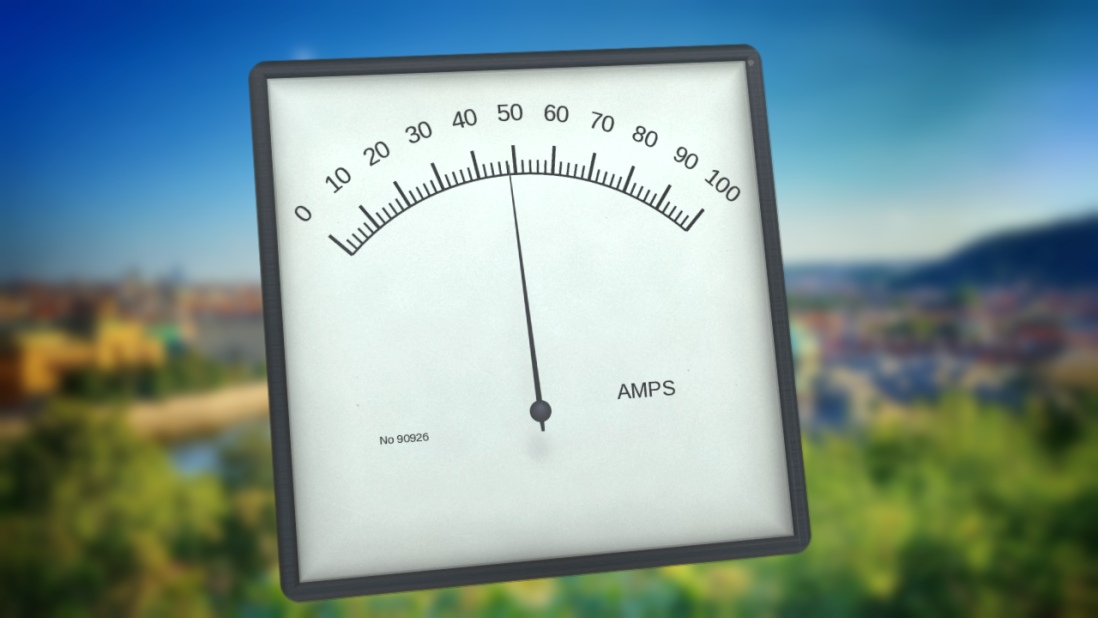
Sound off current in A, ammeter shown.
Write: 48 A
